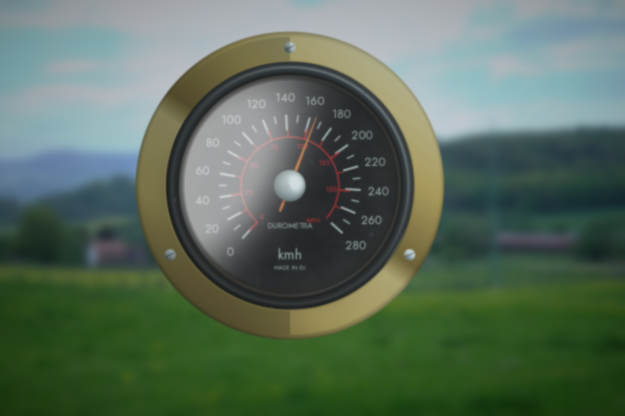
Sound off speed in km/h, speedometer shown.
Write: 165 km/h
